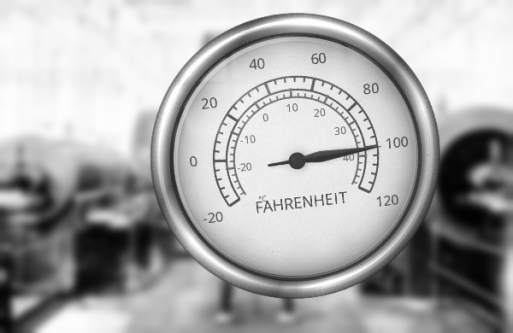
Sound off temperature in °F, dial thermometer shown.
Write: 100 °F
